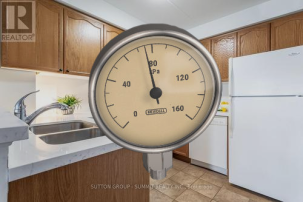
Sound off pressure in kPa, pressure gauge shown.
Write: 75 kPa
